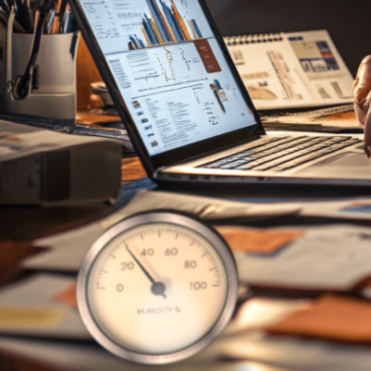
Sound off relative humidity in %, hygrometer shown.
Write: 30 %
